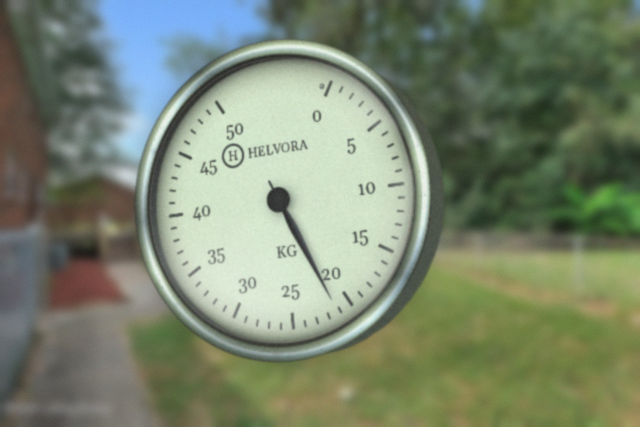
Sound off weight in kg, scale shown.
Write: 21 kg
